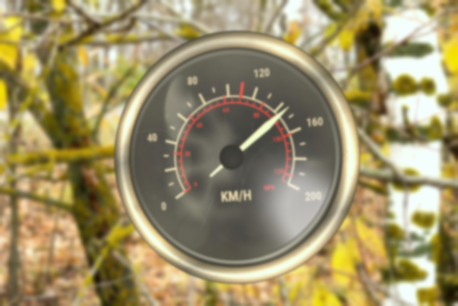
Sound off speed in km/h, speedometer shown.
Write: 145 km/h
